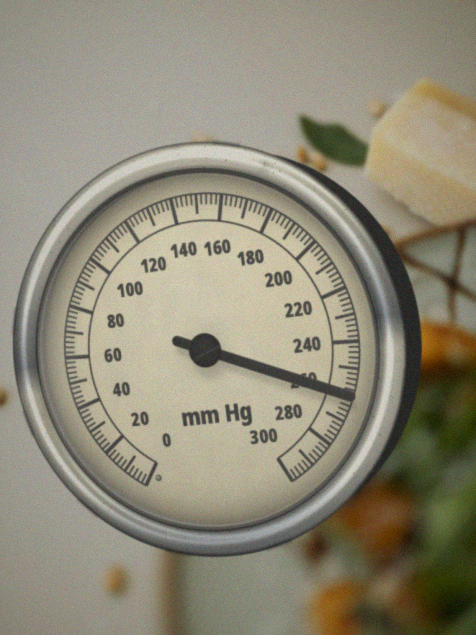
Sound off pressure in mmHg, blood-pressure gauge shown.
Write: 260 mmHg
